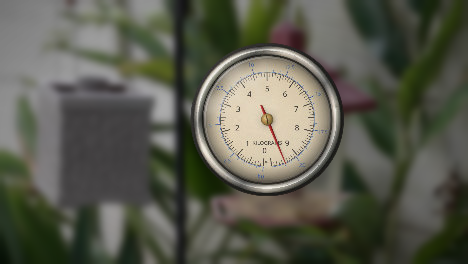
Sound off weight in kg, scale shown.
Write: 9.5 kg
